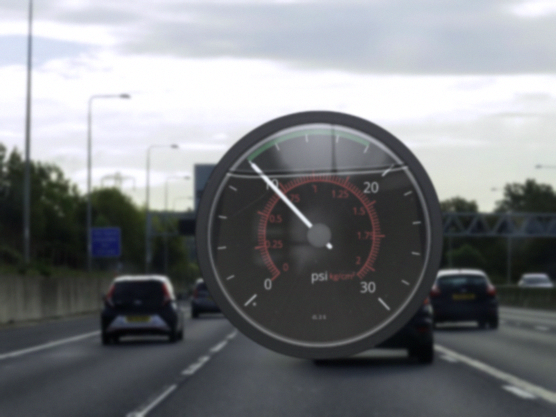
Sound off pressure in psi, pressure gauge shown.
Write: 10 psi
